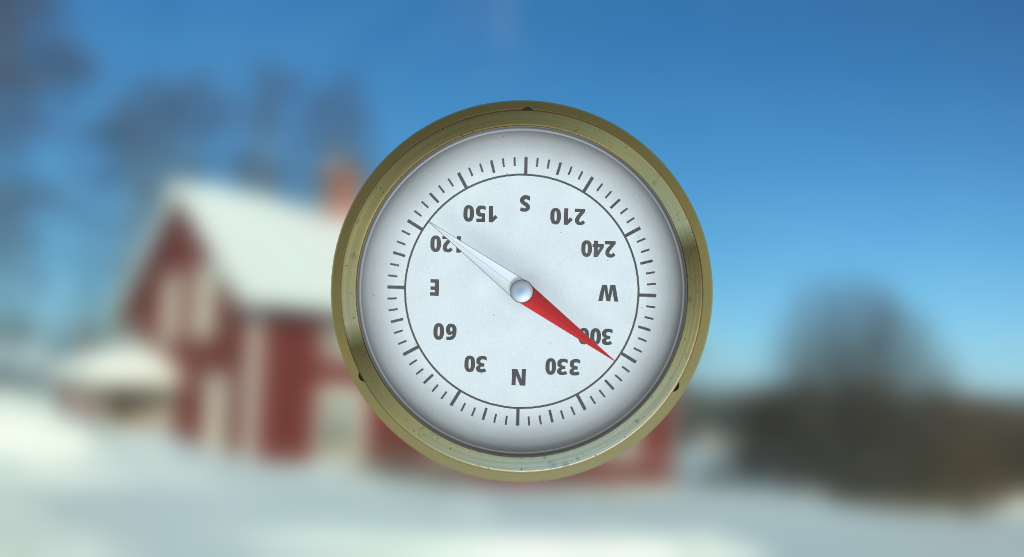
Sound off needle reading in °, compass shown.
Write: 305 °
